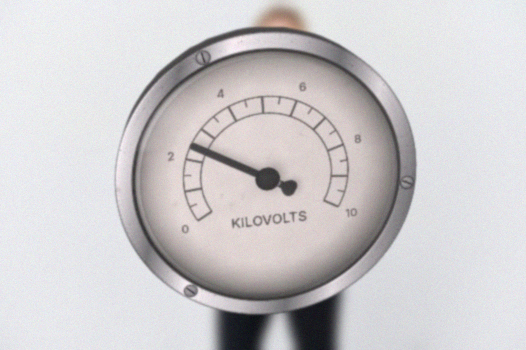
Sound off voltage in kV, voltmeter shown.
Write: 2.5 kV
